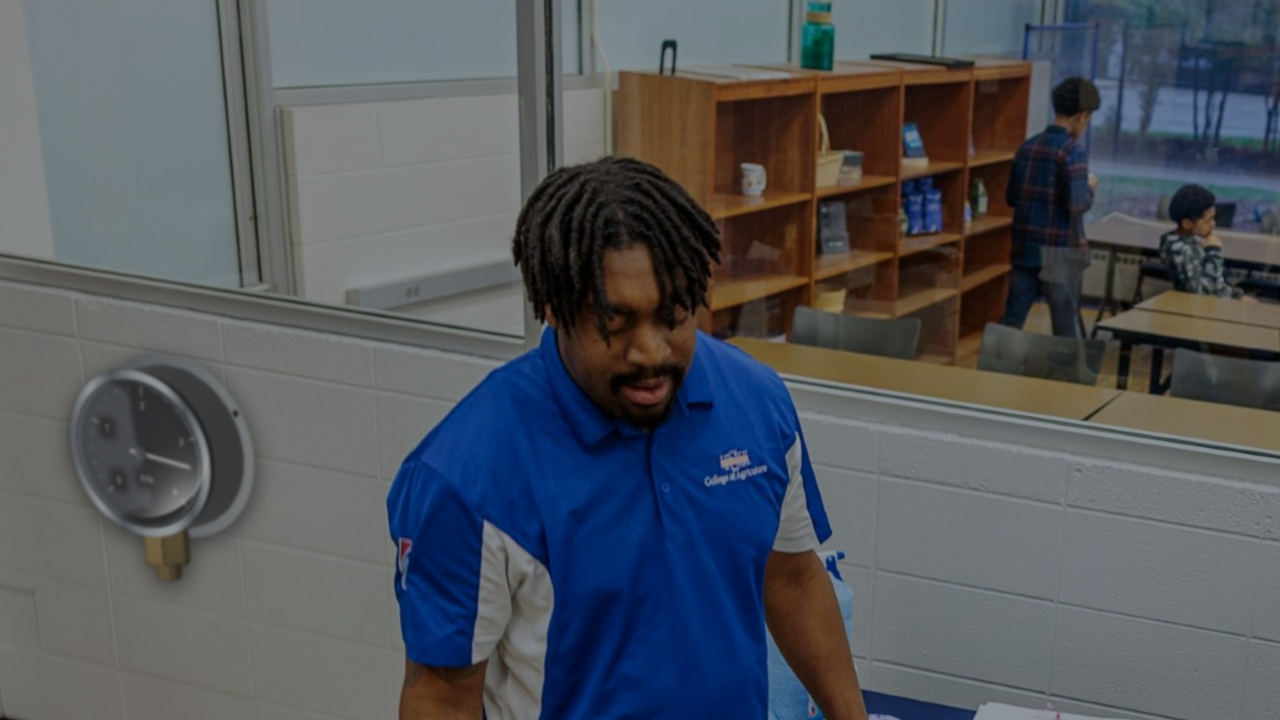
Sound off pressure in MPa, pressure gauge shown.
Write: 3.4 MPa
